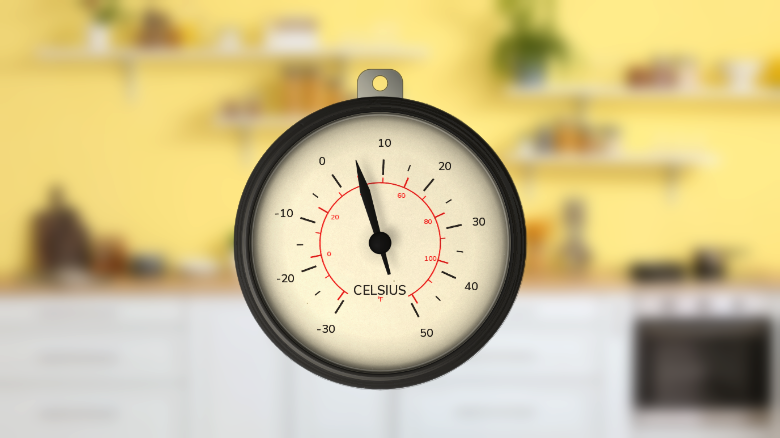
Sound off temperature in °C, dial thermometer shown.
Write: 5 °C
